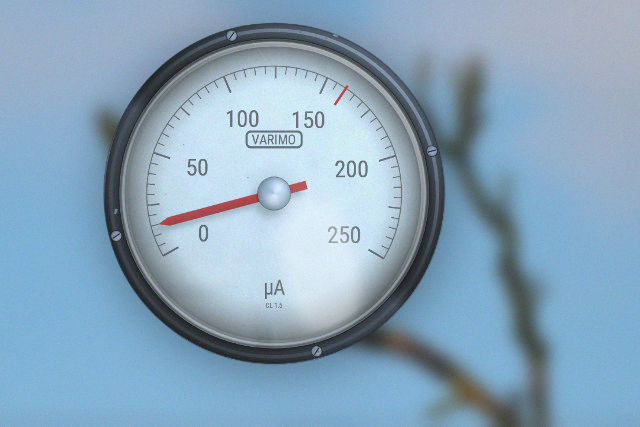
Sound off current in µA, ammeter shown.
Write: 15 µA
